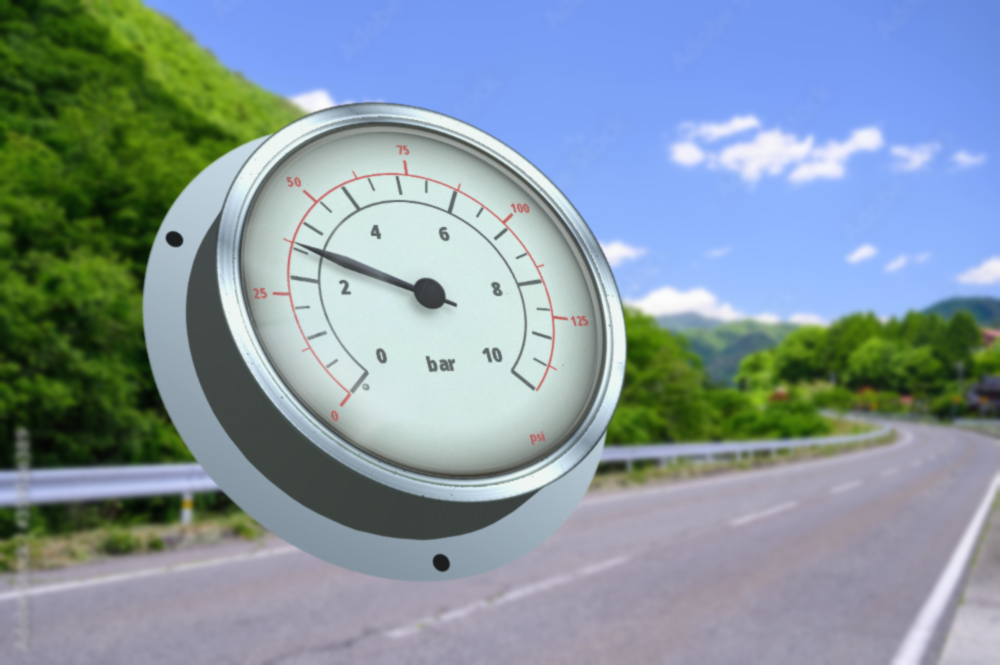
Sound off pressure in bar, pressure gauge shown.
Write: 2.5 bar
